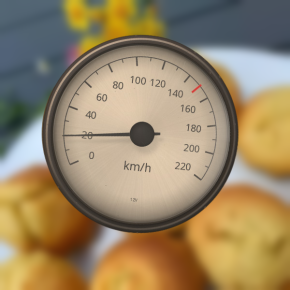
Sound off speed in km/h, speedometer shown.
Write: 20 km/h
